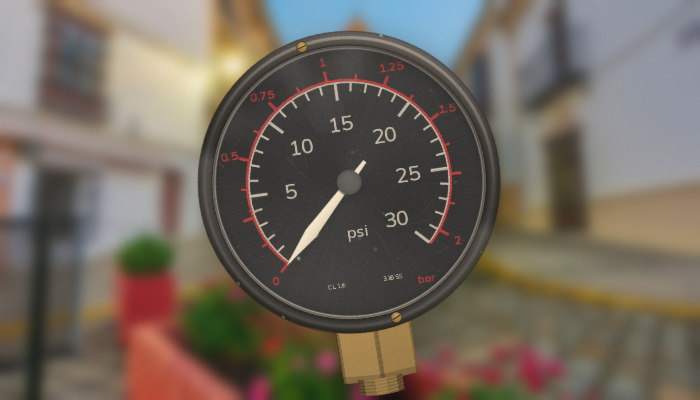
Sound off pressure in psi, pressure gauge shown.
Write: 0 psi
